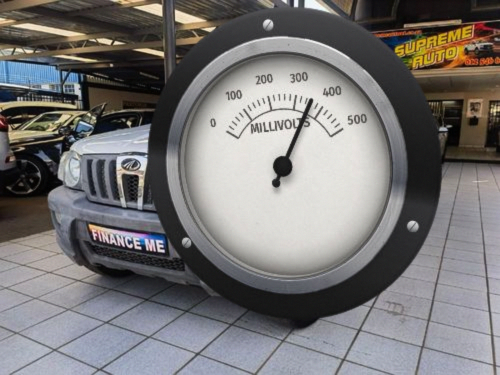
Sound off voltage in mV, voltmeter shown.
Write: 360 mV
